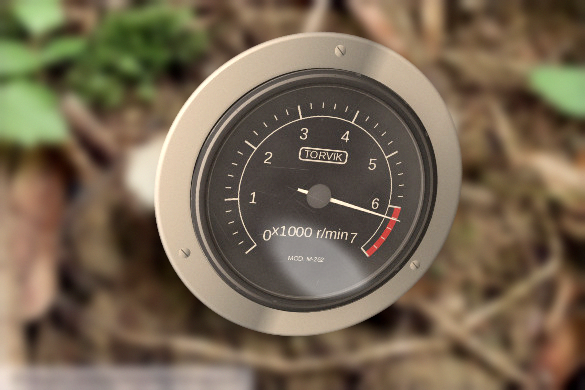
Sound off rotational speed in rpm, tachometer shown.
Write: 6200 rpm
